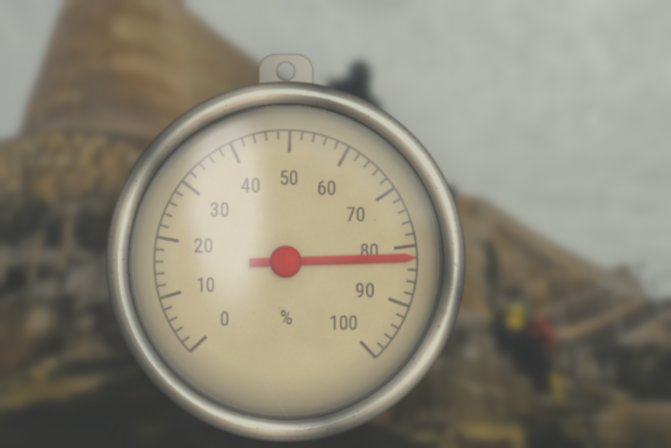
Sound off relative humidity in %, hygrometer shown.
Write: 82 %
